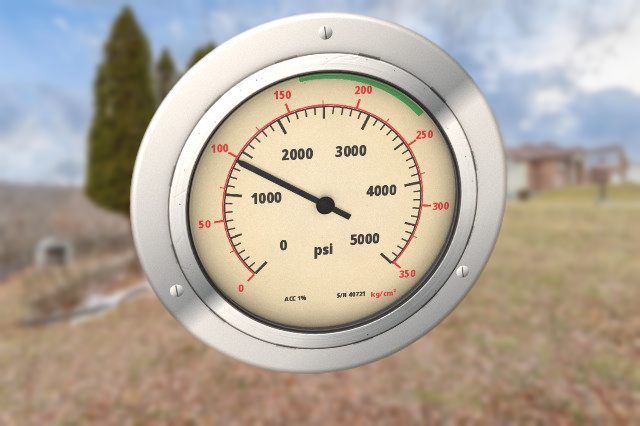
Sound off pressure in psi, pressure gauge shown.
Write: 1400 psi
